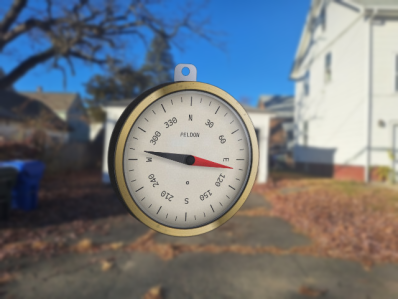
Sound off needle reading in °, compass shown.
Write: 100 °
